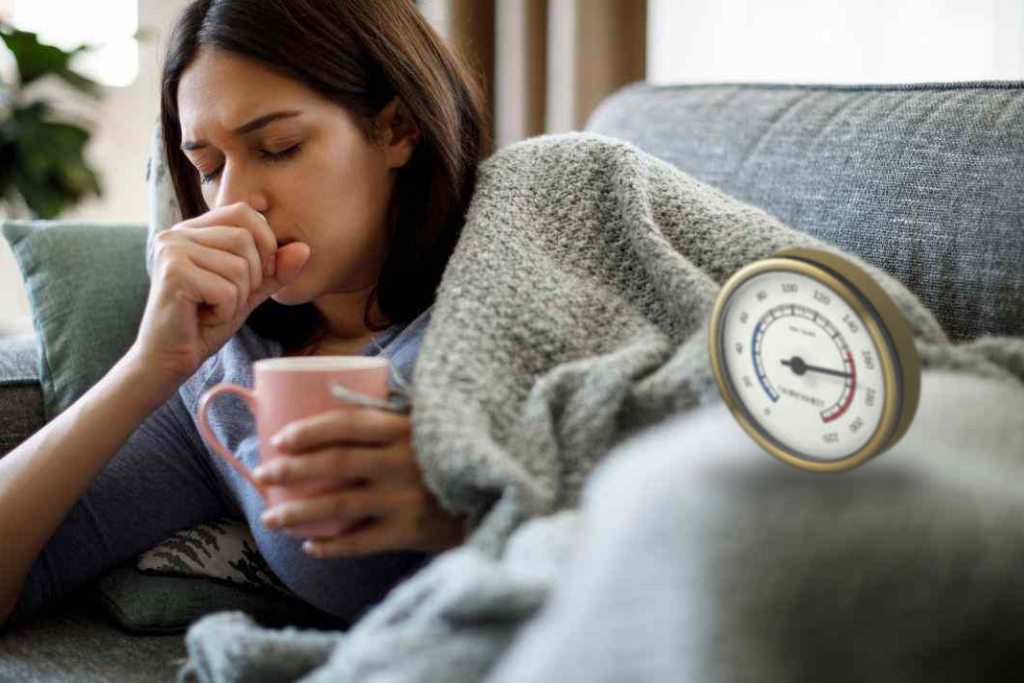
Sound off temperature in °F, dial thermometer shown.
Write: 170 °F
